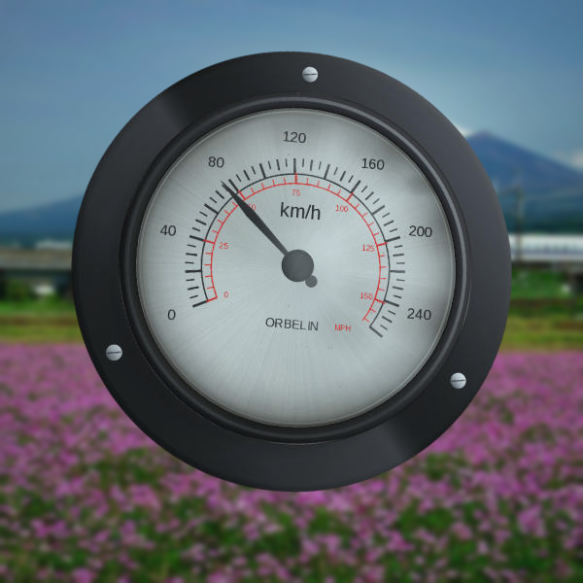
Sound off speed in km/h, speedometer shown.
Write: 75 km/h
